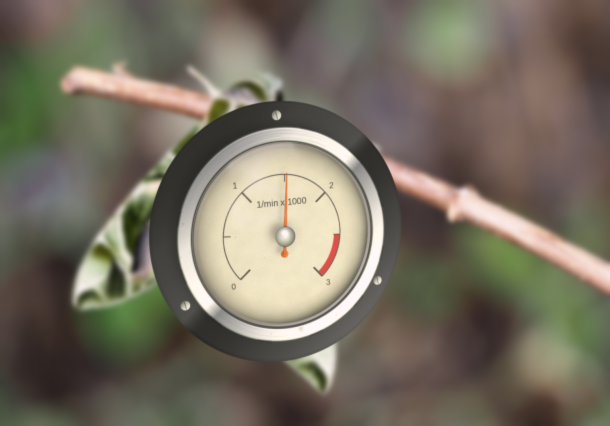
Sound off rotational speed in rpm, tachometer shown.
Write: 1500 rpm
